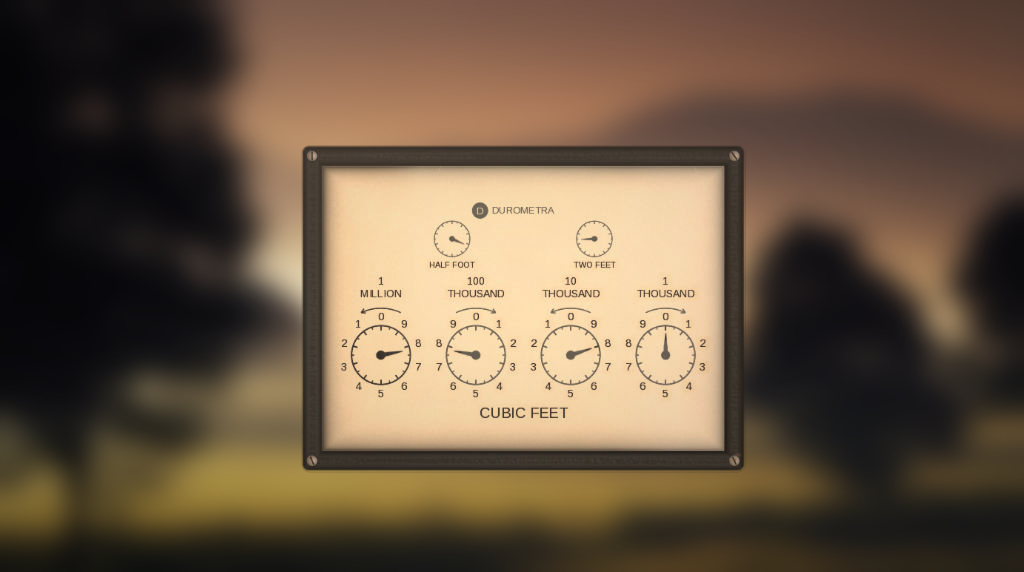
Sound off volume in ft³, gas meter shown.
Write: 778000 ft³
